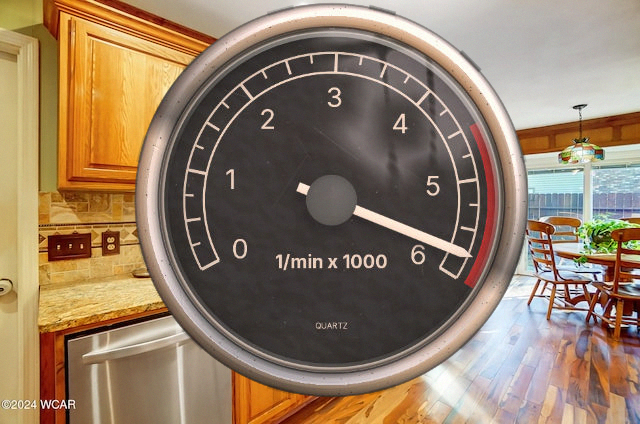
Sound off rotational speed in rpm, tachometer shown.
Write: 5750 rpm
